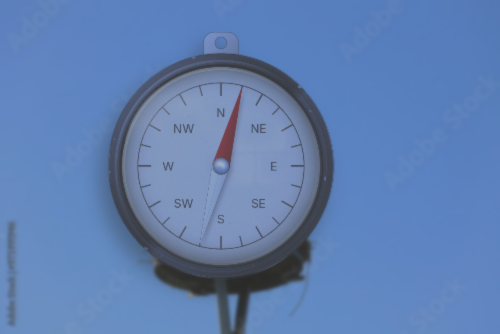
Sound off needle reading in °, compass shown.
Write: 15 °
